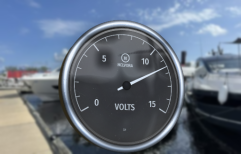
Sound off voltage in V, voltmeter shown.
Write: 11.5 V
